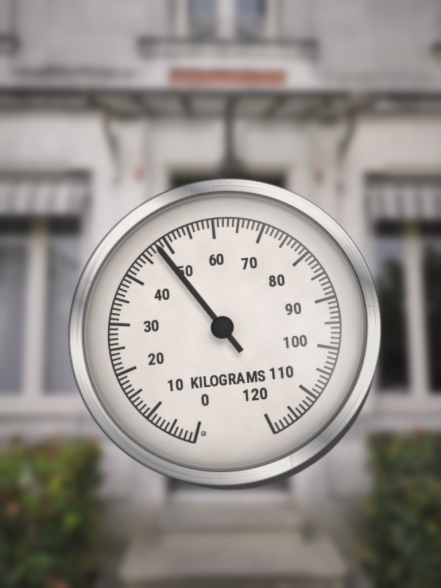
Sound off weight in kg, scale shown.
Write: 48 kg
